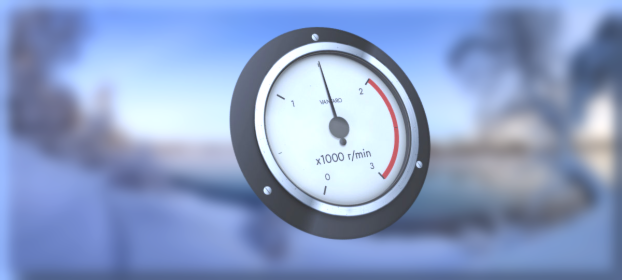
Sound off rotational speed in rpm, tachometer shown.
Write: 1500 rpm
